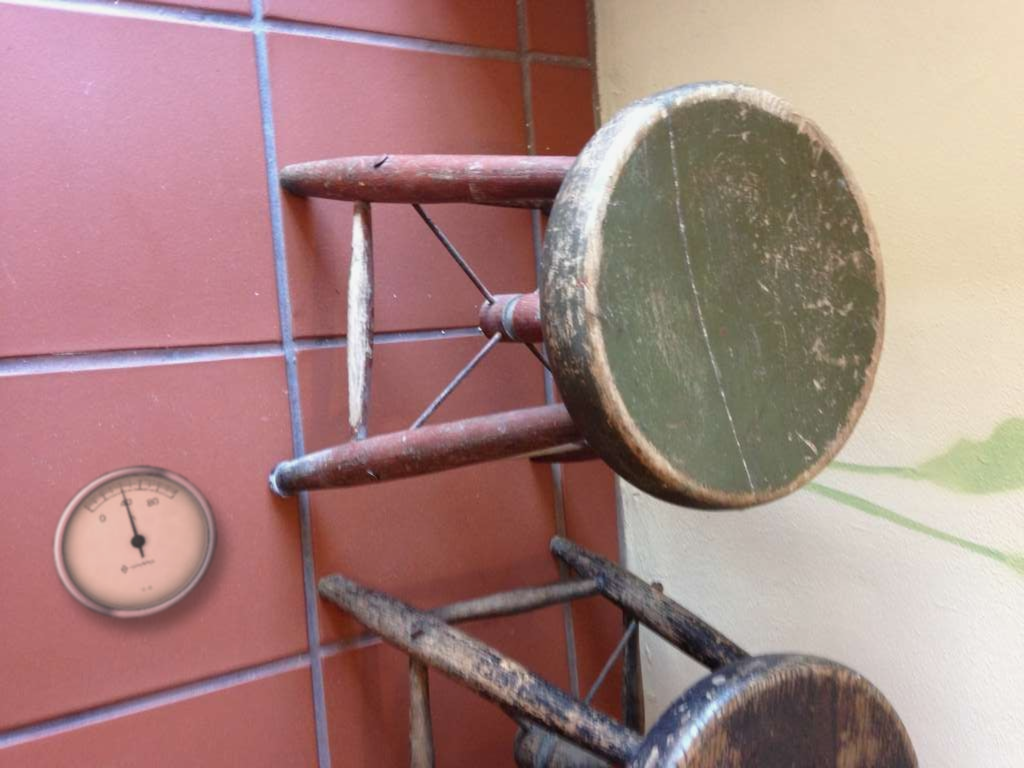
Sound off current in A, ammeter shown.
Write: 40 A
